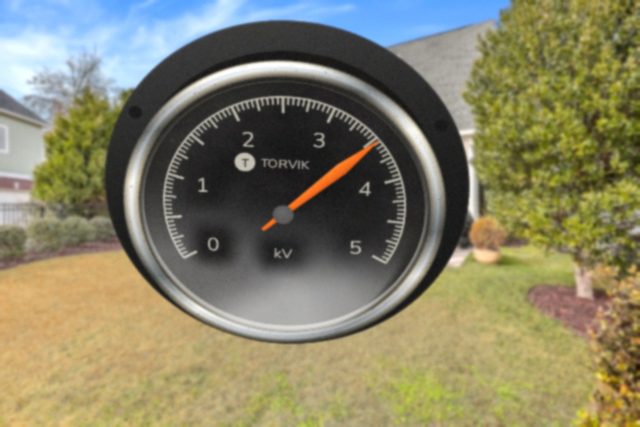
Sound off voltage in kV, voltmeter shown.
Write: 3.5 kV
